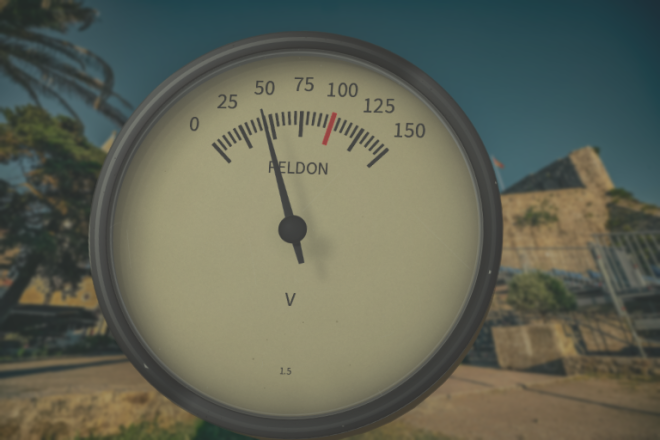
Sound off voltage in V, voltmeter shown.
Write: 45 V
